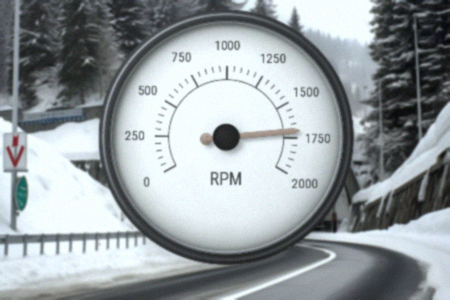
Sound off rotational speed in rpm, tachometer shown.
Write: 1700 rpm
